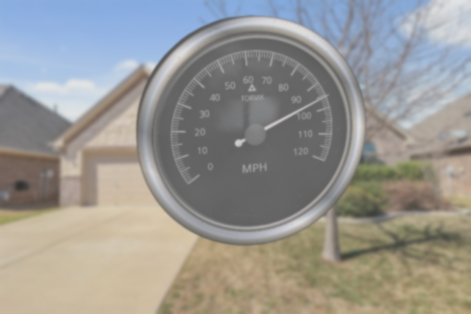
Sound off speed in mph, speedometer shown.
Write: 95 mph
